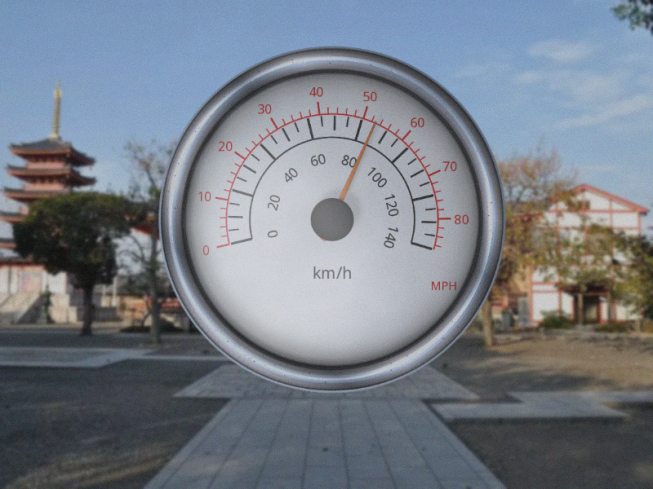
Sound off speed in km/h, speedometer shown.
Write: 85 km/h
